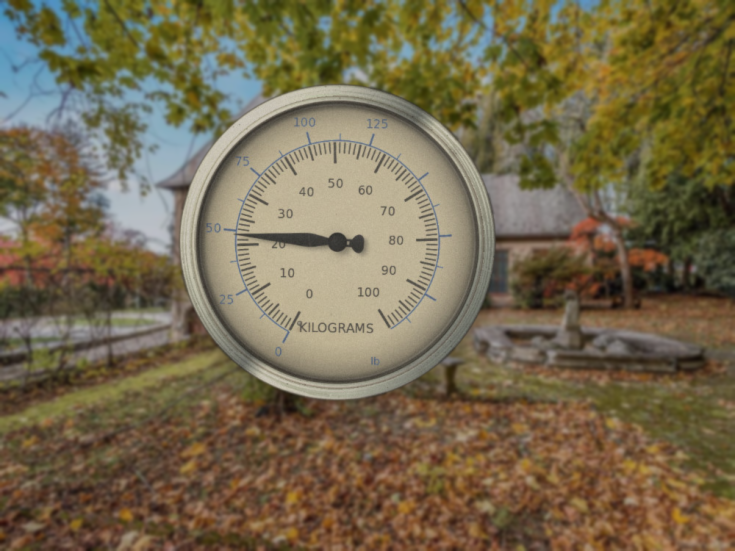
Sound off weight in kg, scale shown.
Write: 22 kg
